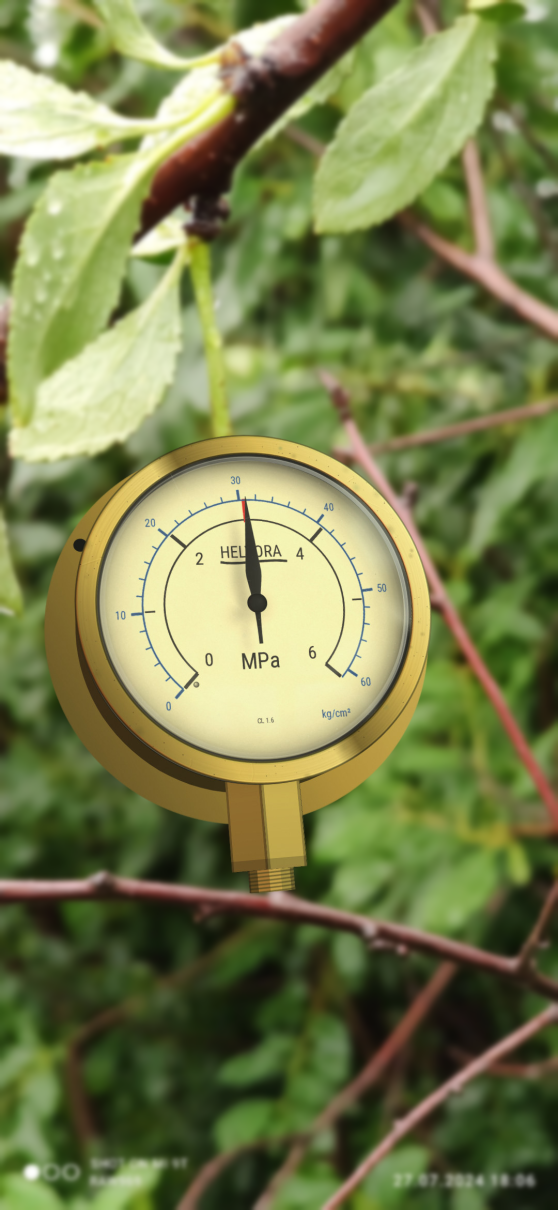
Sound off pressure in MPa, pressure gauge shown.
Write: 3 MPa
